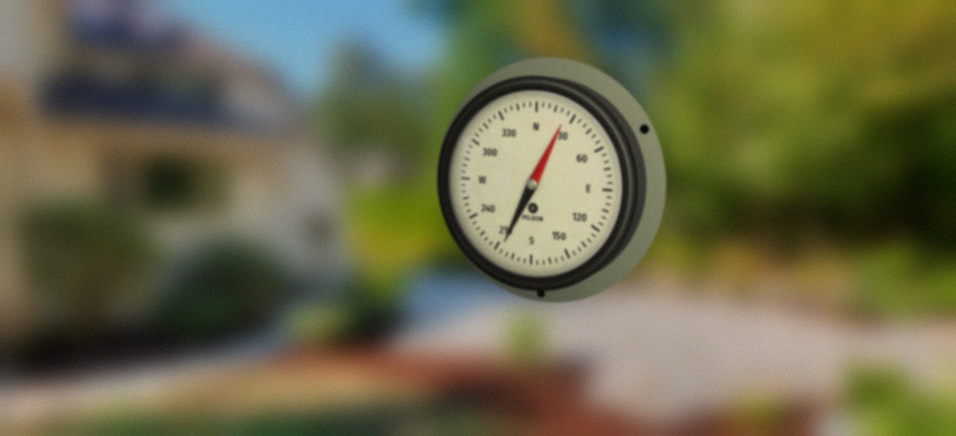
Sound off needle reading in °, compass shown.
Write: 25 °
